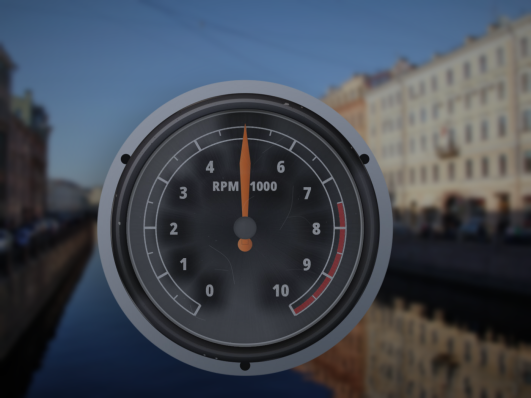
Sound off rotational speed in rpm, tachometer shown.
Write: 5000 rpm
